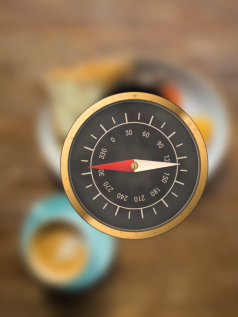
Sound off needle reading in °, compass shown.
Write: 307.5 °
